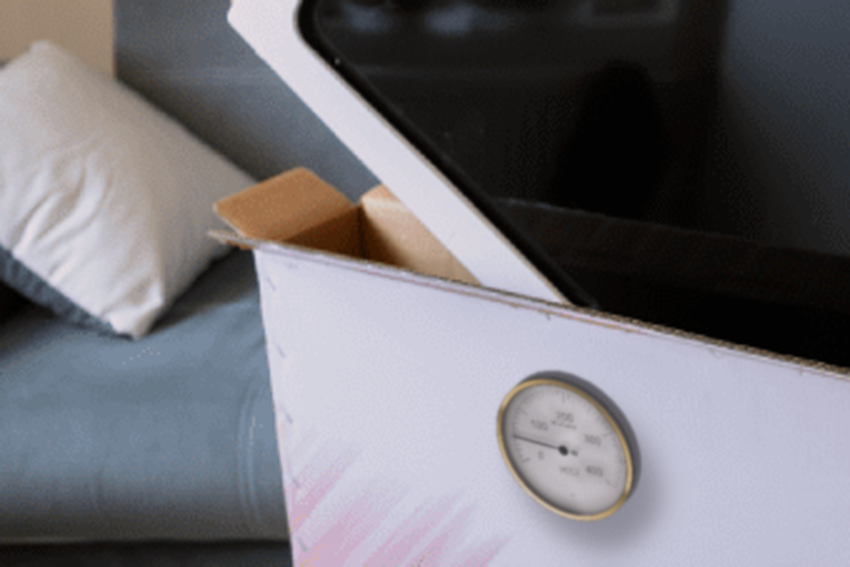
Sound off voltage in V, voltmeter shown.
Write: 50 V
